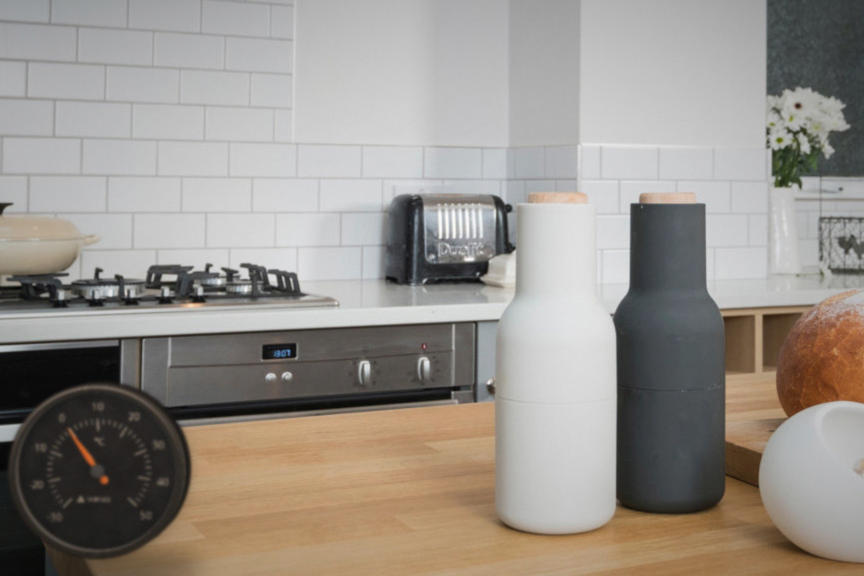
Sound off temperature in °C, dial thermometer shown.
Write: 0 °C
